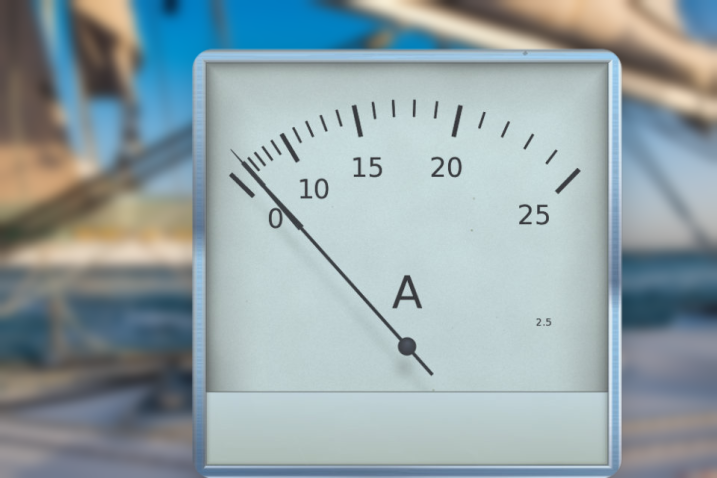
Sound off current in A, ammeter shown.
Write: 5 A
